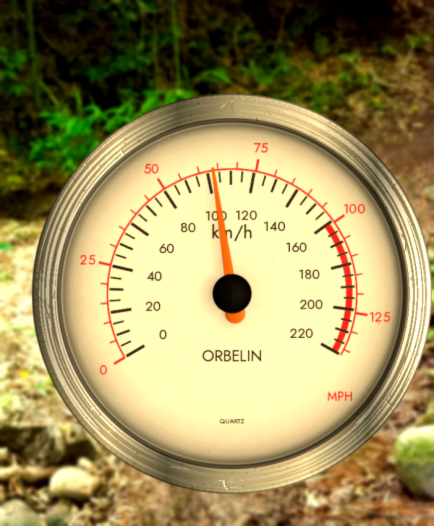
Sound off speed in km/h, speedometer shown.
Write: 102.5 km/h
